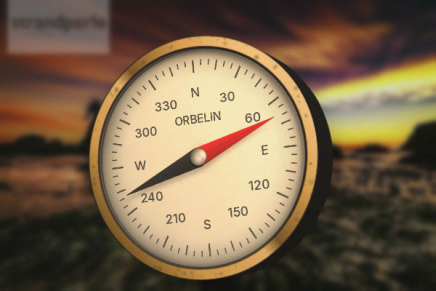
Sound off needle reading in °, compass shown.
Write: 70 °
